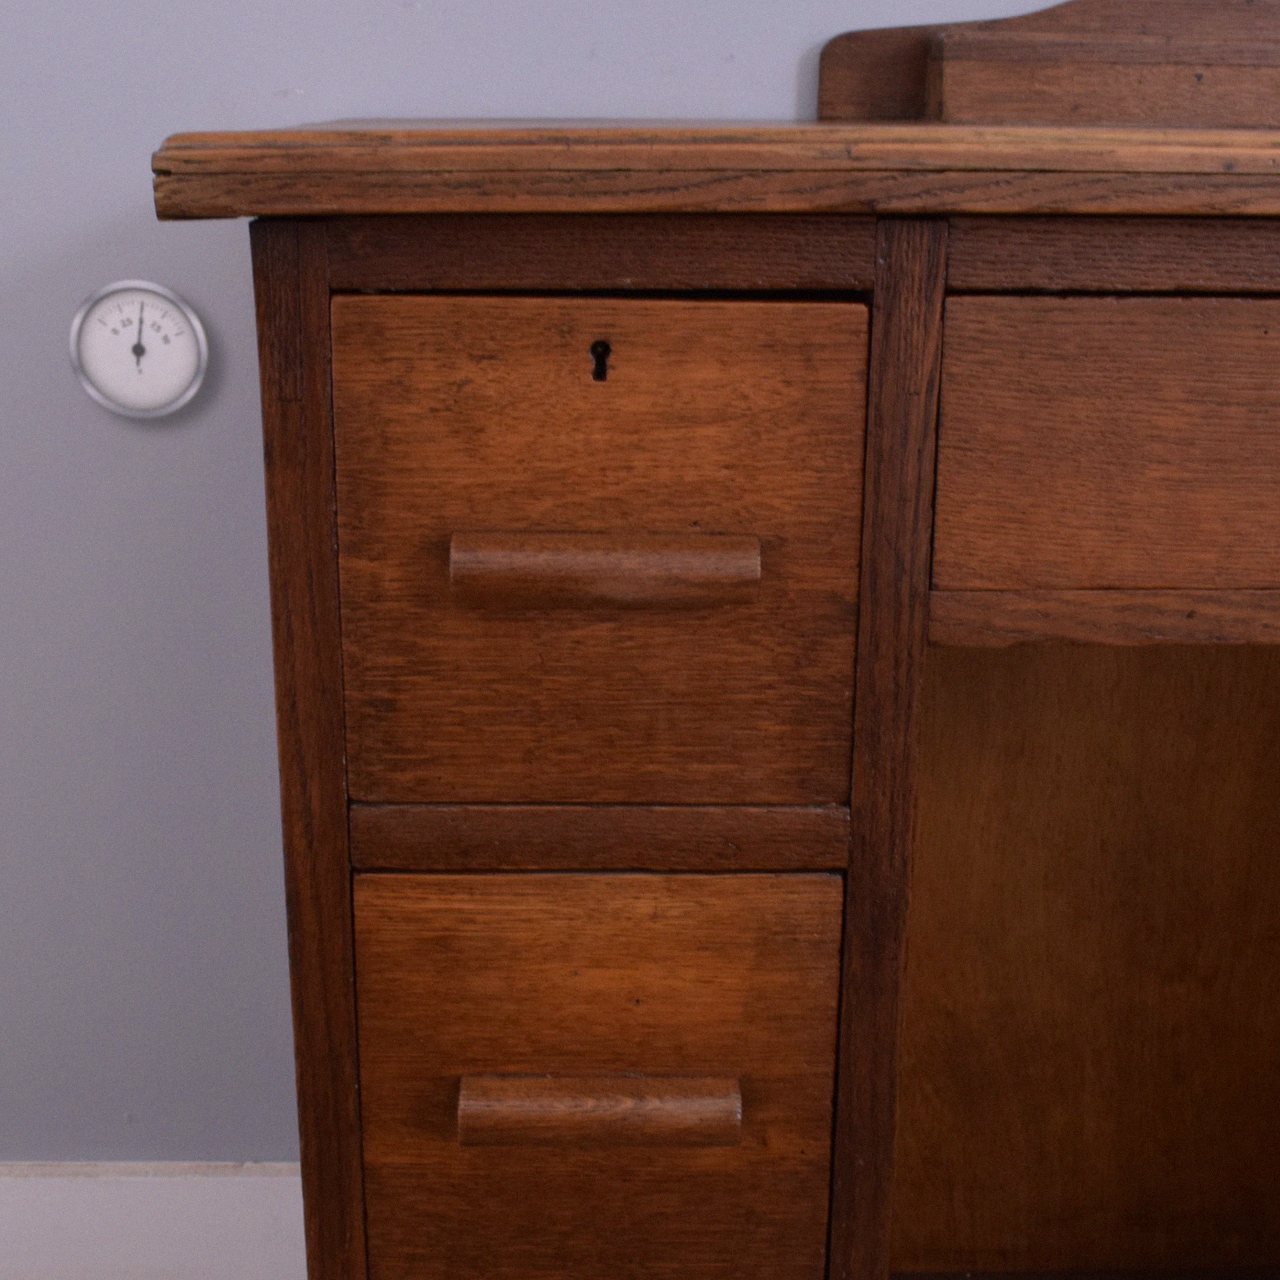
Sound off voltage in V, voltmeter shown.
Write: 5 V
